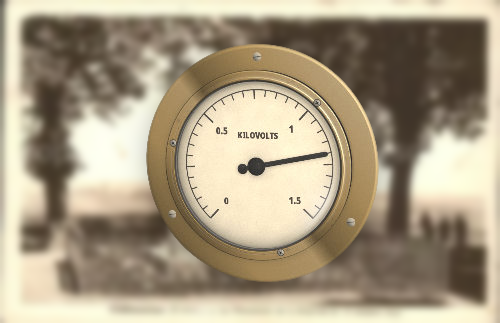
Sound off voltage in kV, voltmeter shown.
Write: 1.2 kV
